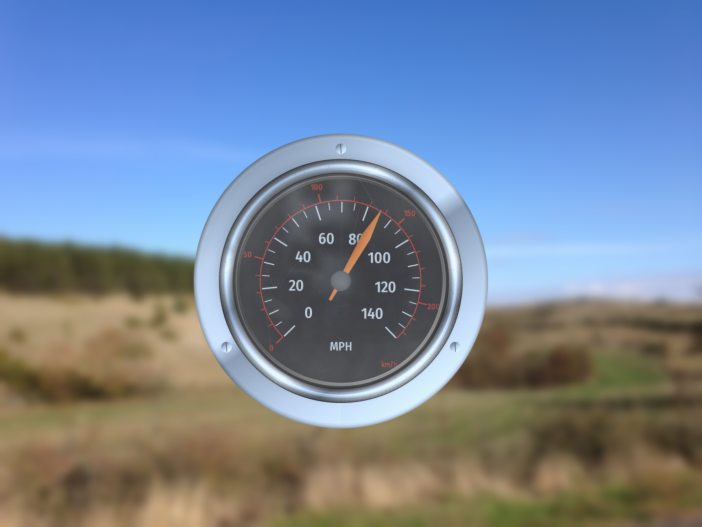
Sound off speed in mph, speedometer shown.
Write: 85 mph
